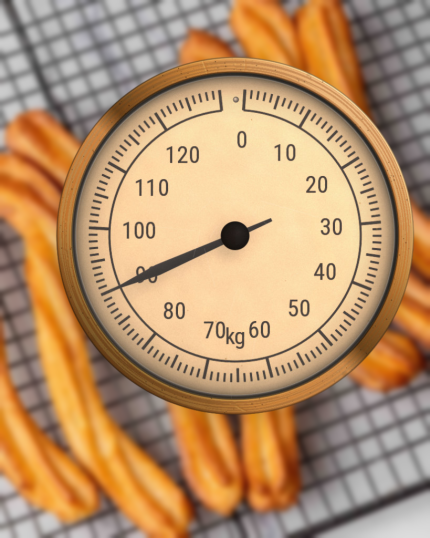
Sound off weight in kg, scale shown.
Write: 90 kg
